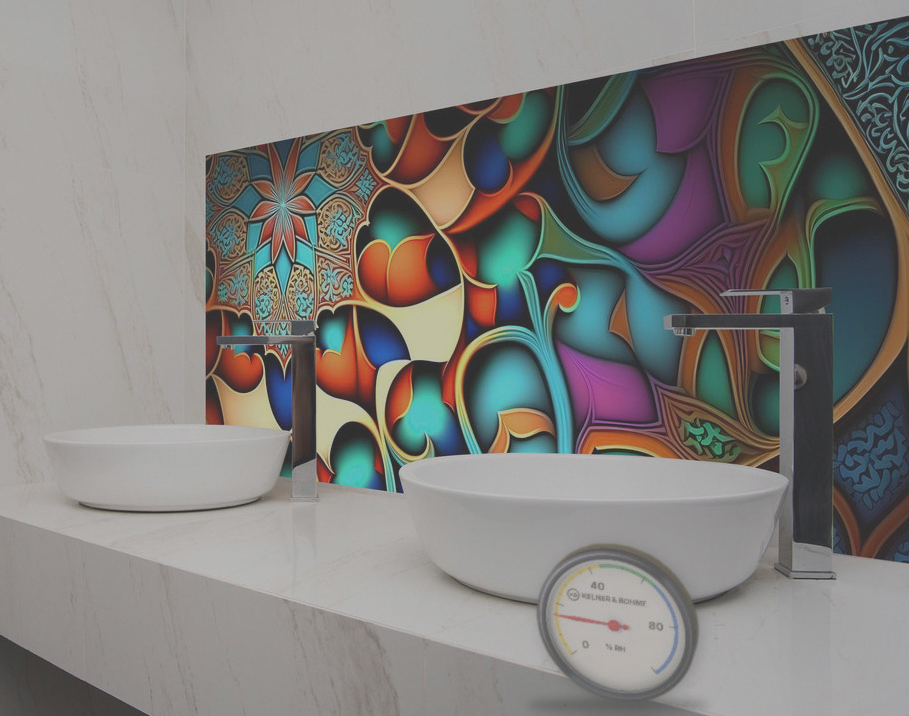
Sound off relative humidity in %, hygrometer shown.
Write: 16 %
